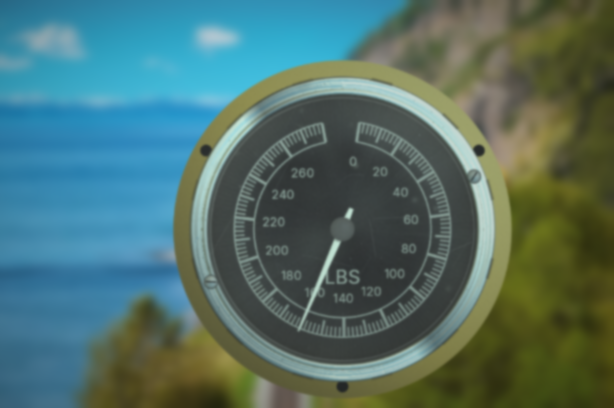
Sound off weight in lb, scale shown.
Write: 160 lb
